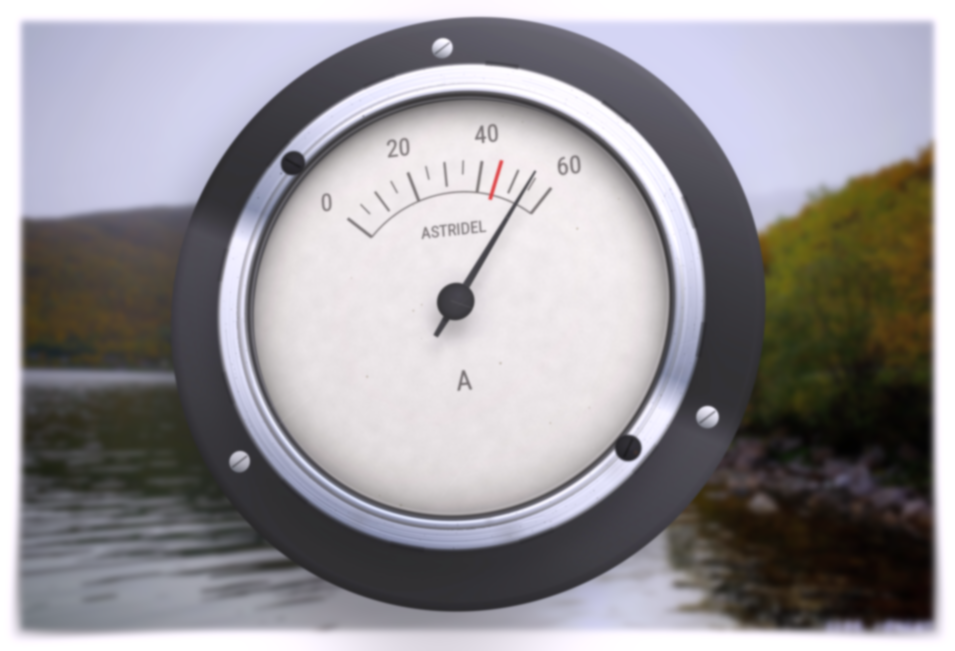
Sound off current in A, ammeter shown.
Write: 55 A
